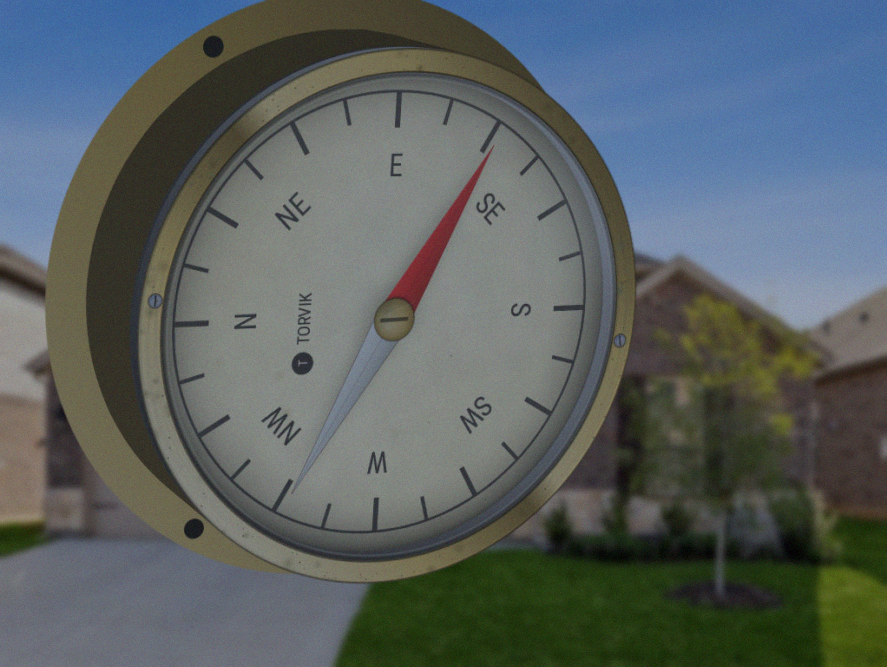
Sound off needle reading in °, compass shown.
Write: 120 °
